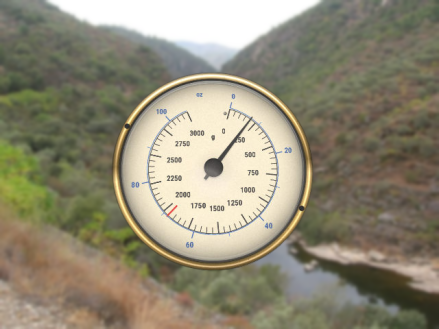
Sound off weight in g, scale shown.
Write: 200 g
